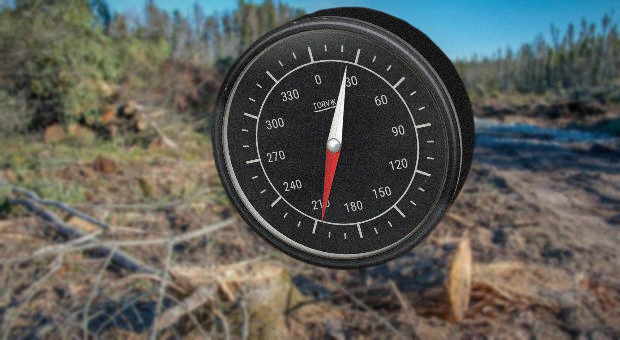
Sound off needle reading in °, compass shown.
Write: 205 °
